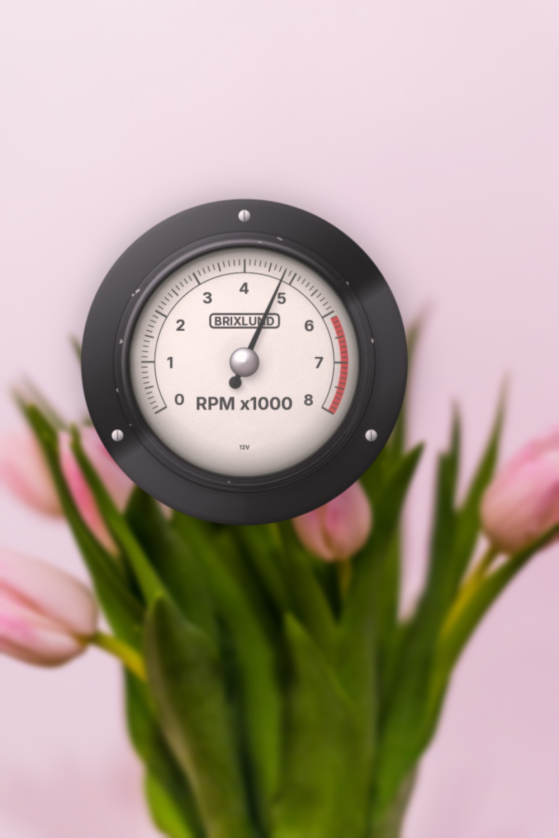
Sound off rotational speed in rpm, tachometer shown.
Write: 4800 rpm
